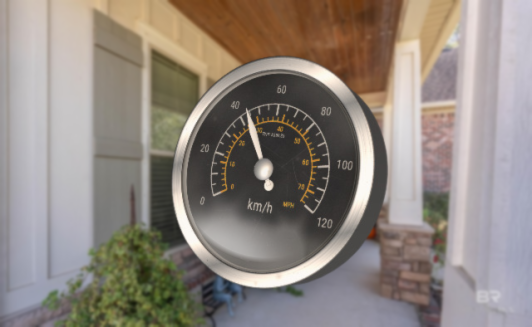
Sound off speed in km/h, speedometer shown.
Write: 45 km/h
